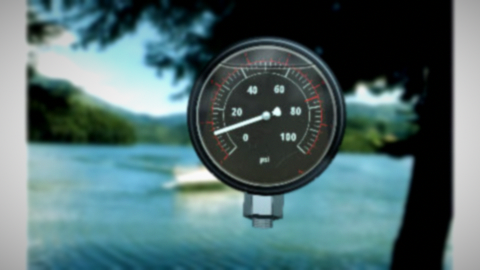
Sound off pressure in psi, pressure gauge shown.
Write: 10 psi
